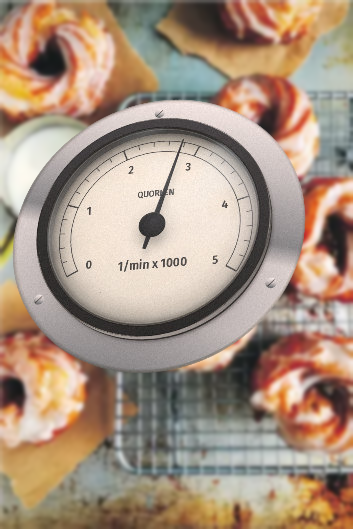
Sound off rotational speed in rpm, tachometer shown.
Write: 2800 rpm
